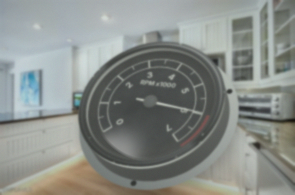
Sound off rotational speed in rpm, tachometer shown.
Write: 6000 rpm
